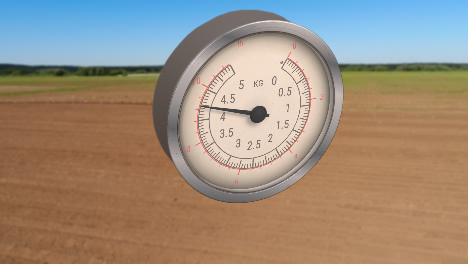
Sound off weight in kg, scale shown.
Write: 4.25 kg
